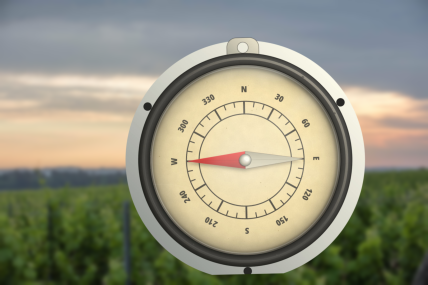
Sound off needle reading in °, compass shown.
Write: 270 °
